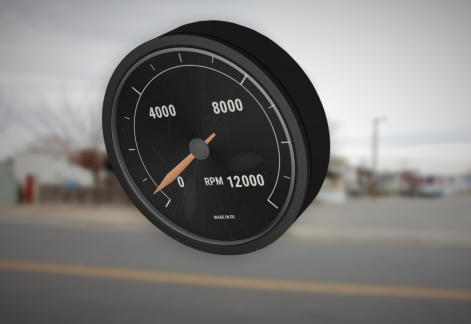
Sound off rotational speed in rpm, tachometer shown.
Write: 500 rpm
